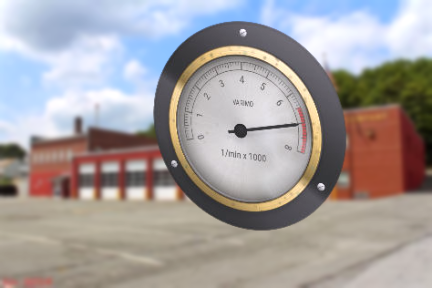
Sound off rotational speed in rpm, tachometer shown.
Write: 7000 rpm
